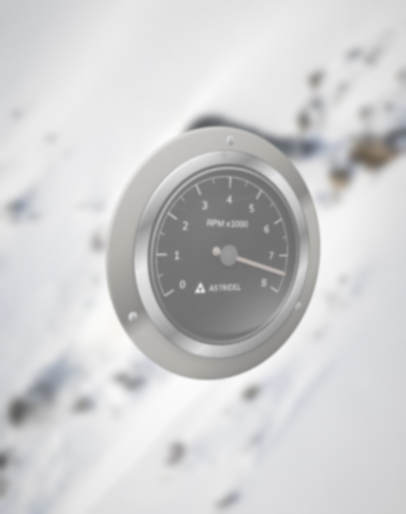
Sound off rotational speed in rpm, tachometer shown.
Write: 7500 rpm
